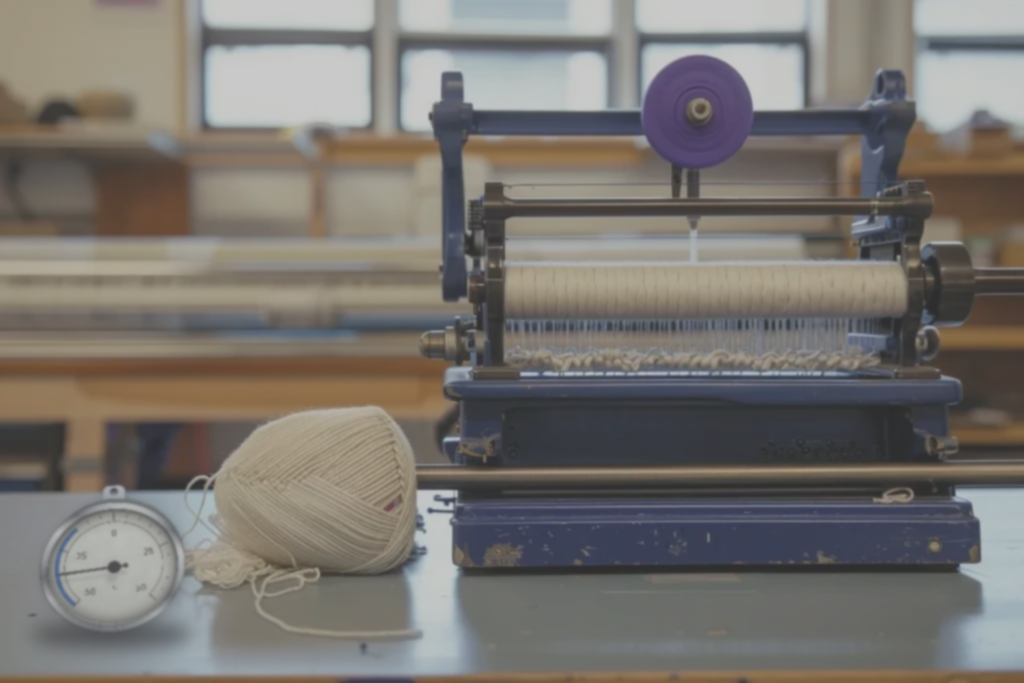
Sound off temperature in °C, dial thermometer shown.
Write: -35 °C
